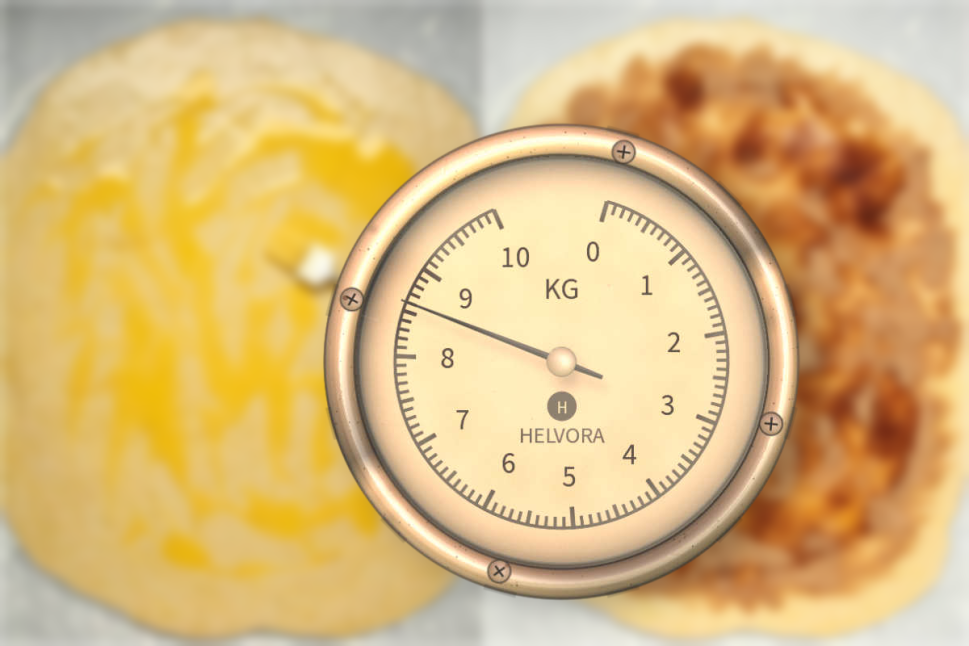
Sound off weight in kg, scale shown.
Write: 8.6 kg
